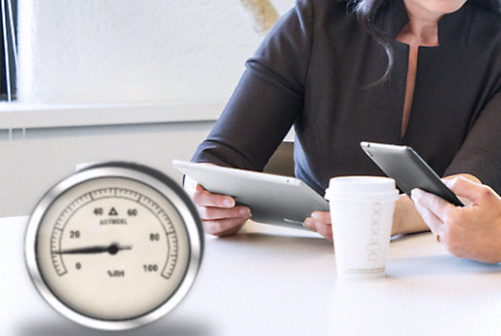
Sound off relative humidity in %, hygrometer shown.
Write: 10 %
